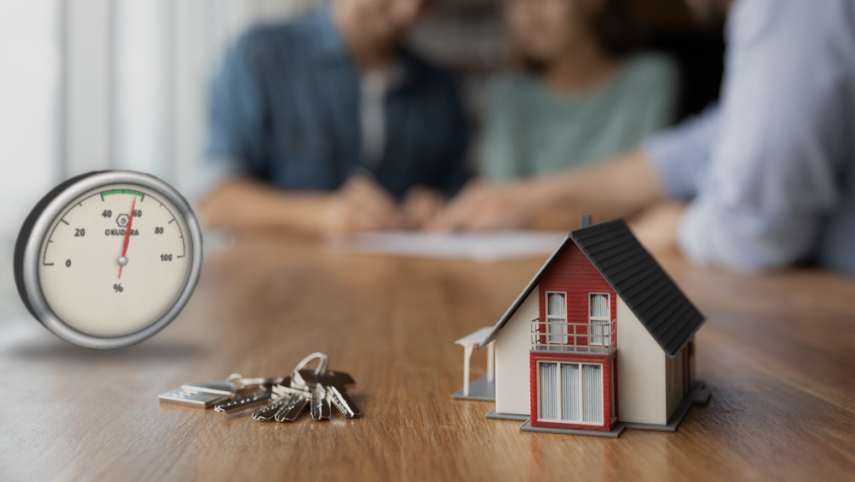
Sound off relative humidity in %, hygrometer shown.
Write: 55 %
